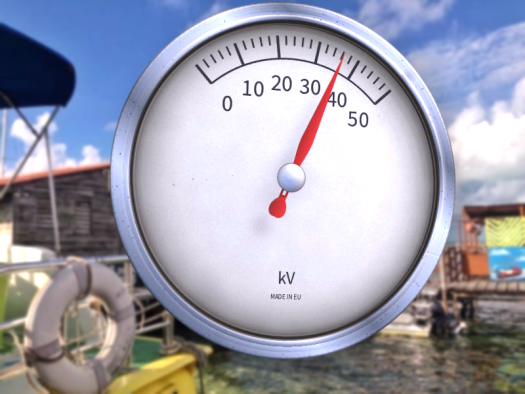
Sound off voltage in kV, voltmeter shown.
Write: 36 kV
